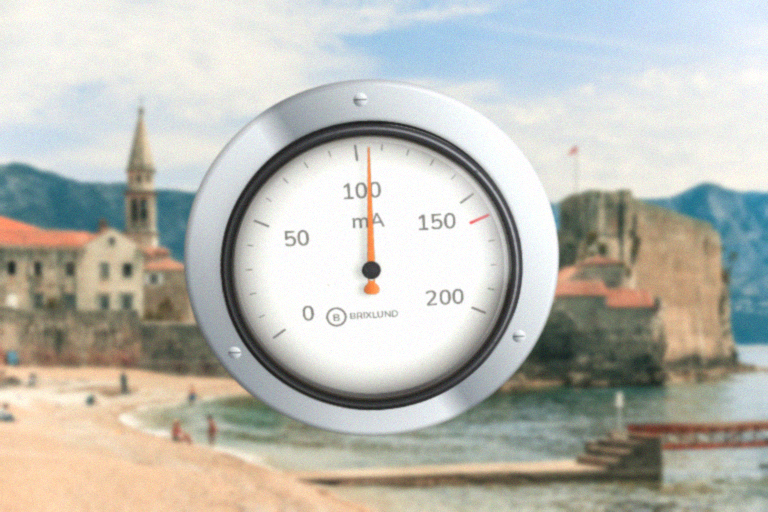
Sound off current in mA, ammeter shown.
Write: 105 mA
